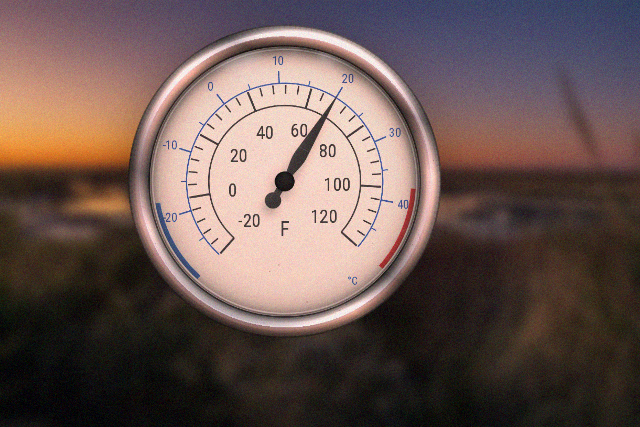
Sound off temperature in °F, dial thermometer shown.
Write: 68 °F
